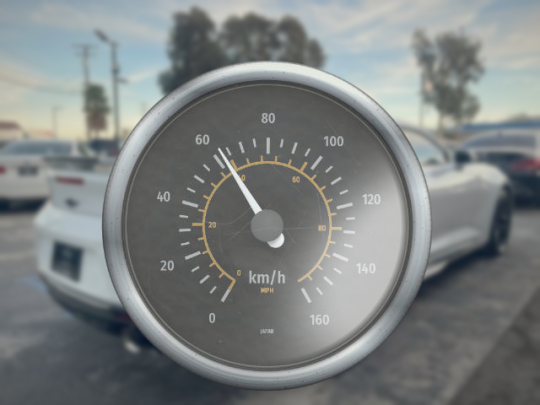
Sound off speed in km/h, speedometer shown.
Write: 62.5 km/h
